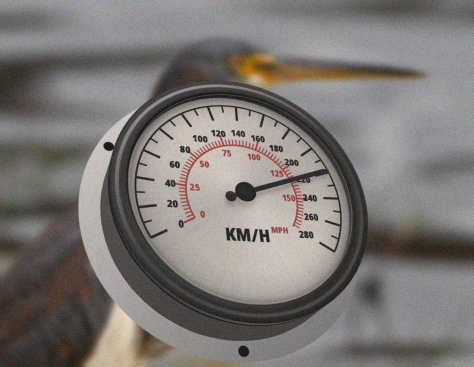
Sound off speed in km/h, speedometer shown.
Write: 220 km/h
